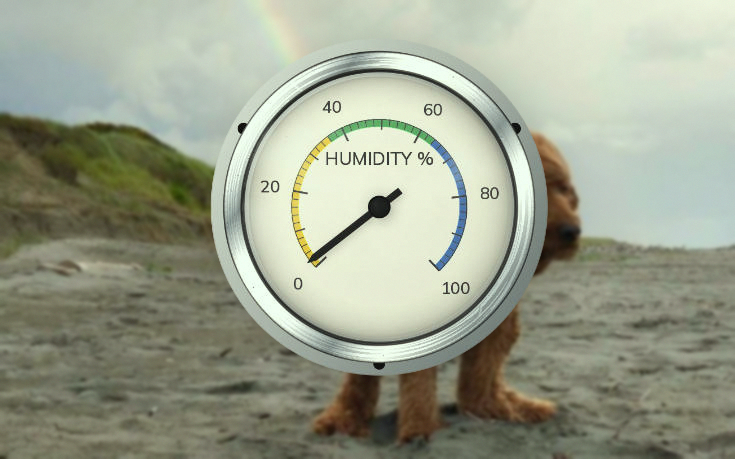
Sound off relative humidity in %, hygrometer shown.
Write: 2 %
